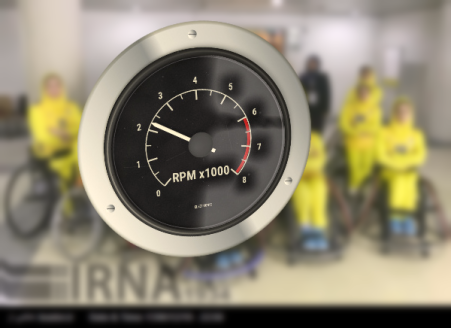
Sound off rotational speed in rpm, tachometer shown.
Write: 2250 rpm
